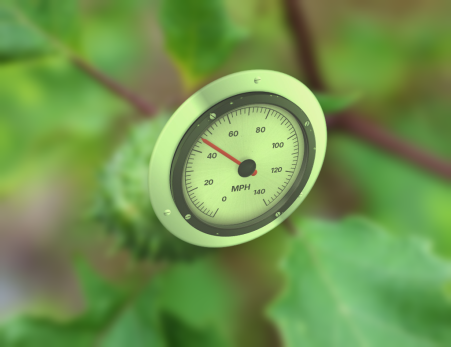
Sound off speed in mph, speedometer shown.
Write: 46 mph
